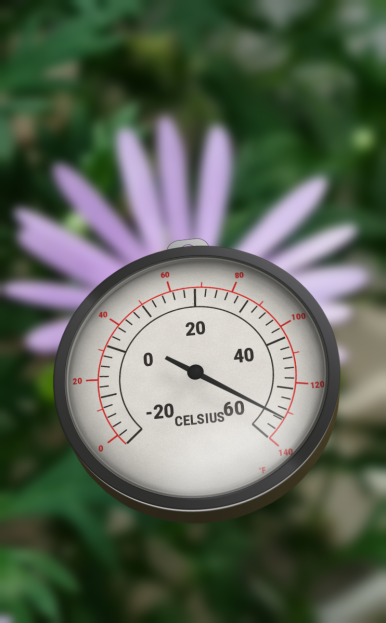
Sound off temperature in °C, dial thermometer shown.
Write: 56 °C
